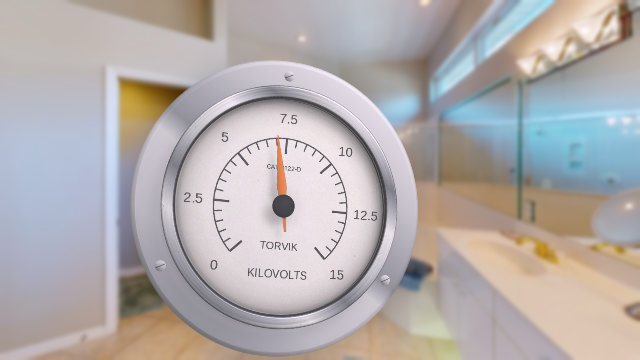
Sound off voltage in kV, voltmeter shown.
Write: 7 kV
